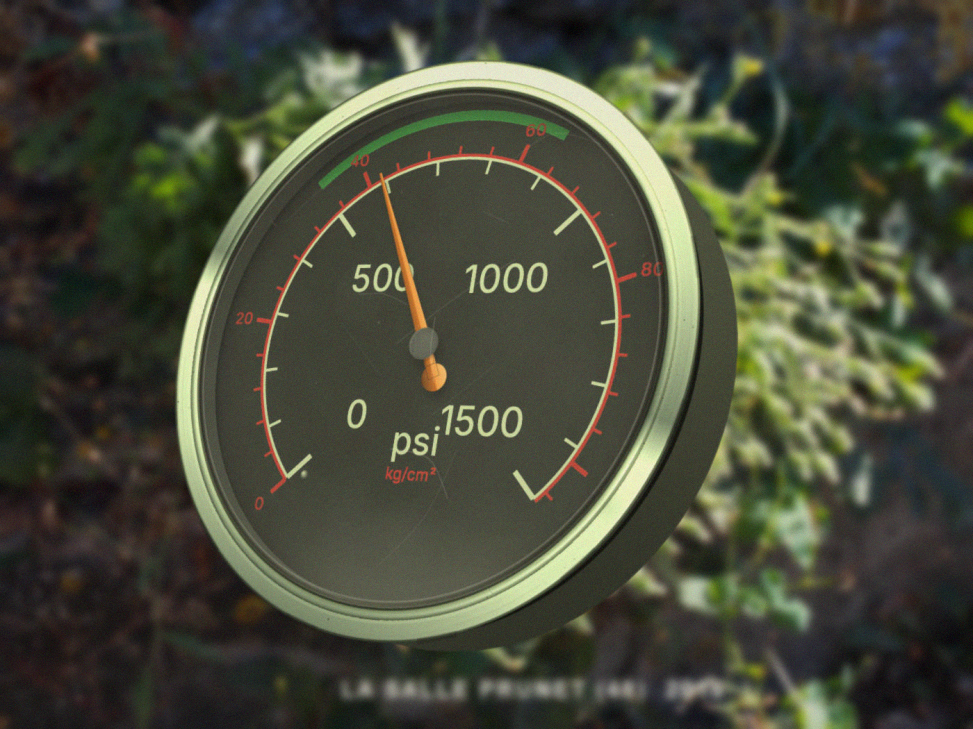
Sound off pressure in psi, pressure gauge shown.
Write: 600 psi
